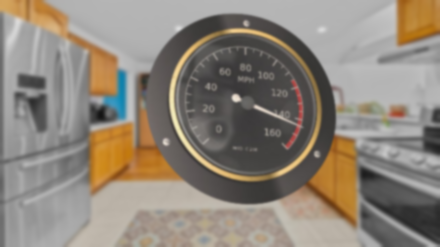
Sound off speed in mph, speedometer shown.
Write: 145 mph
